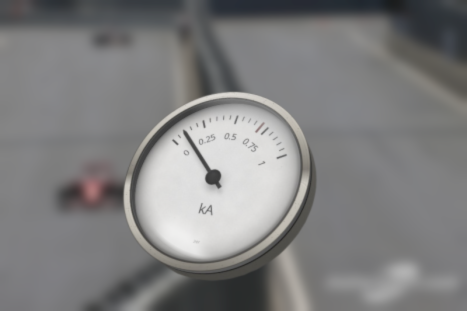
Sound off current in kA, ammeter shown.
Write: 0.1 kA
